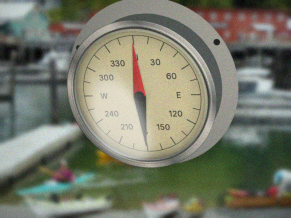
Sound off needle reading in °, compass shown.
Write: 0 °
